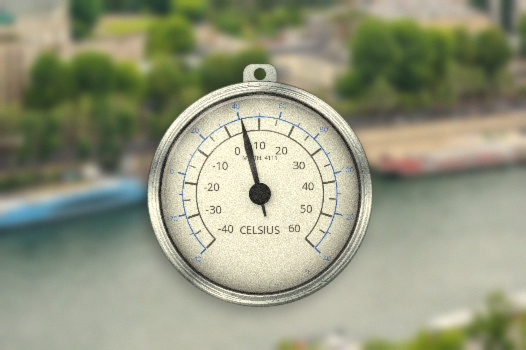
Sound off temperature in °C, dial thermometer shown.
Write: 5 °C
